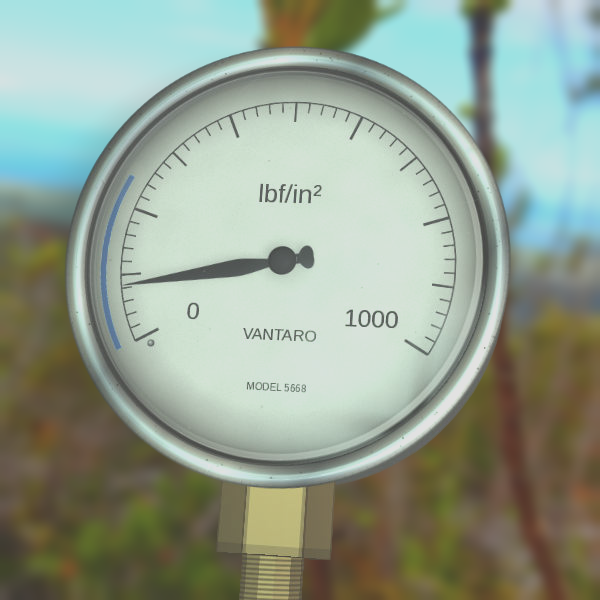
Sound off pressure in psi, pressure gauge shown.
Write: 80 psi
